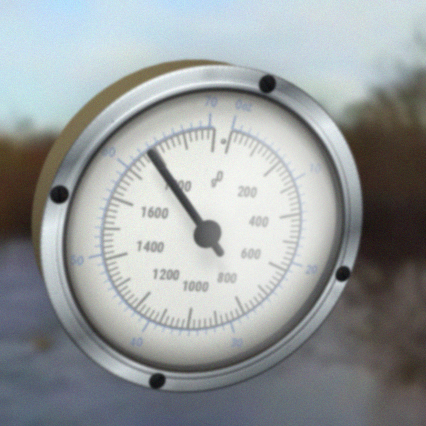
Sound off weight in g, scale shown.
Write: 1780 g
